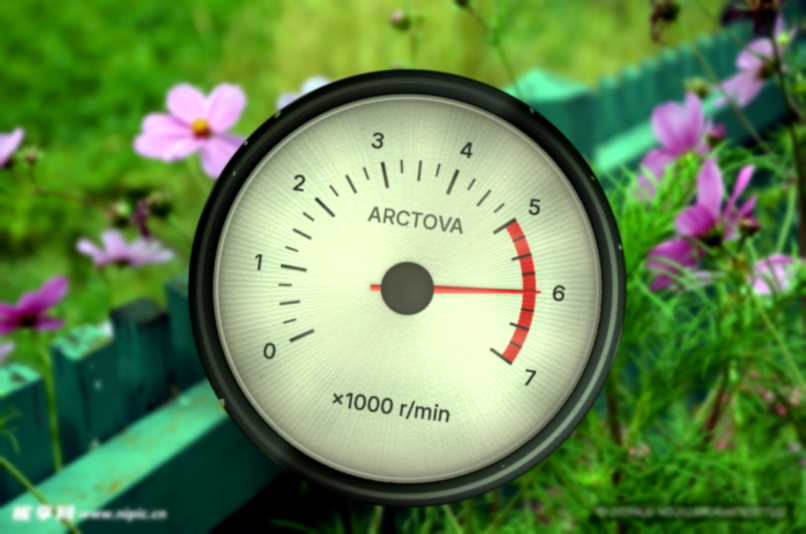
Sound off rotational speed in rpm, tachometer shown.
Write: 6000 rpm
